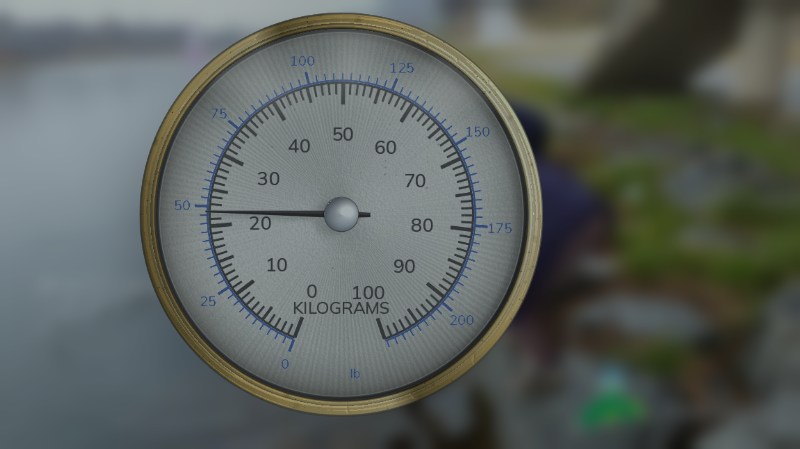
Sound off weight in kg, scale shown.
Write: 22 kg
